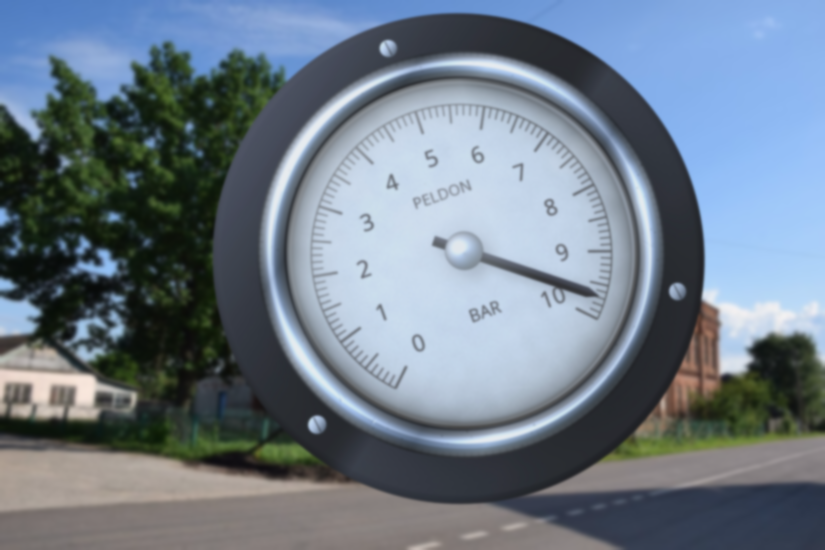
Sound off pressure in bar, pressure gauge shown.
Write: 9.7 bar
